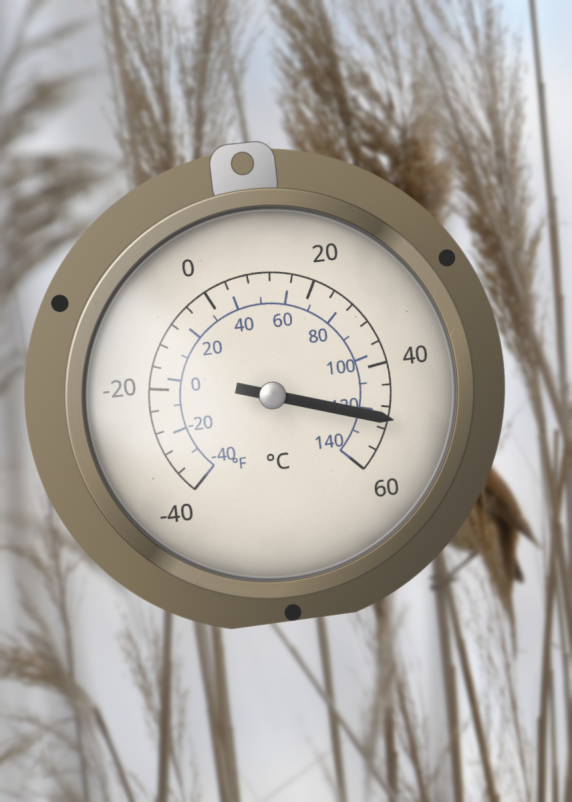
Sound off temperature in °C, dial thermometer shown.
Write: 50 °C
